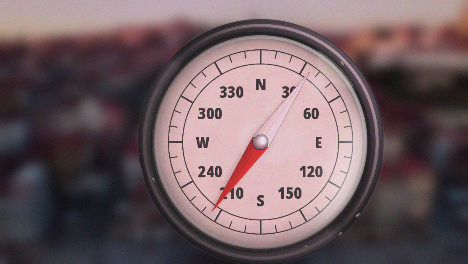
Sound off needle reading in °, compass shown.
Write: 215 °
